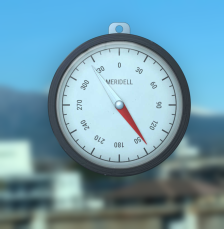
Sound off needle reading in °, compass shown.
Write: 145 °
